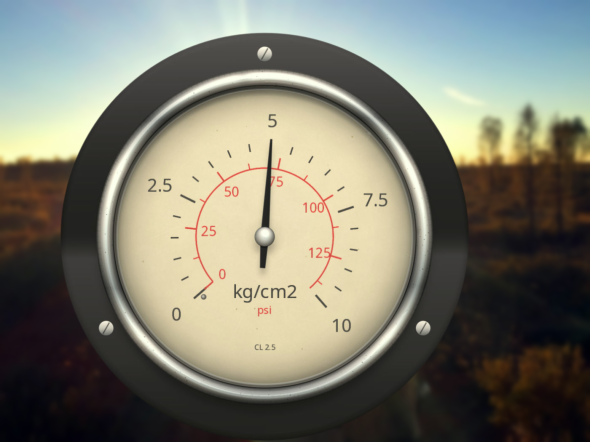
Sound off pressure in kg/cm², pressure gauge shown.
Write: 5 kg/cm²
